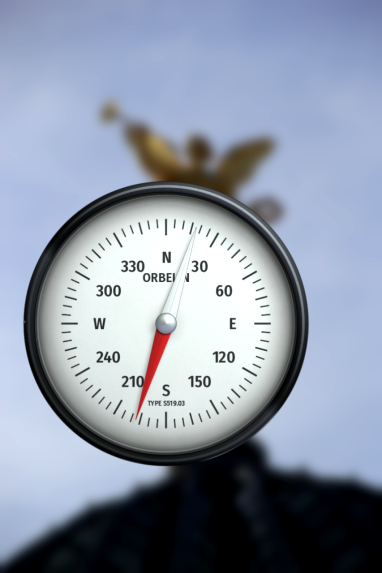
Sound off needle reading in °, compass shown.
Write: 197.5 °
